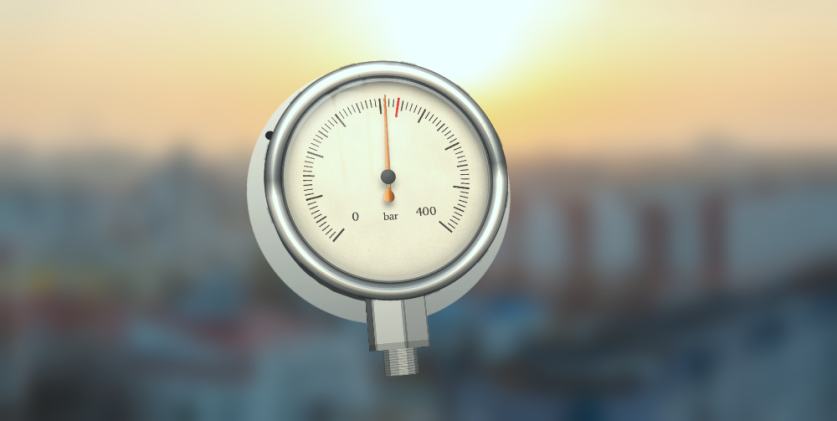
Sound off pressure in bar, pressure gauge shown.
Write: 205 bar
